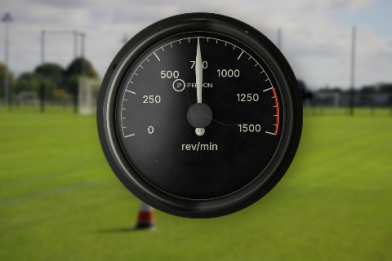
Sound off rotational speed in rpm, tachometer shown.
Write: 750 rpm
